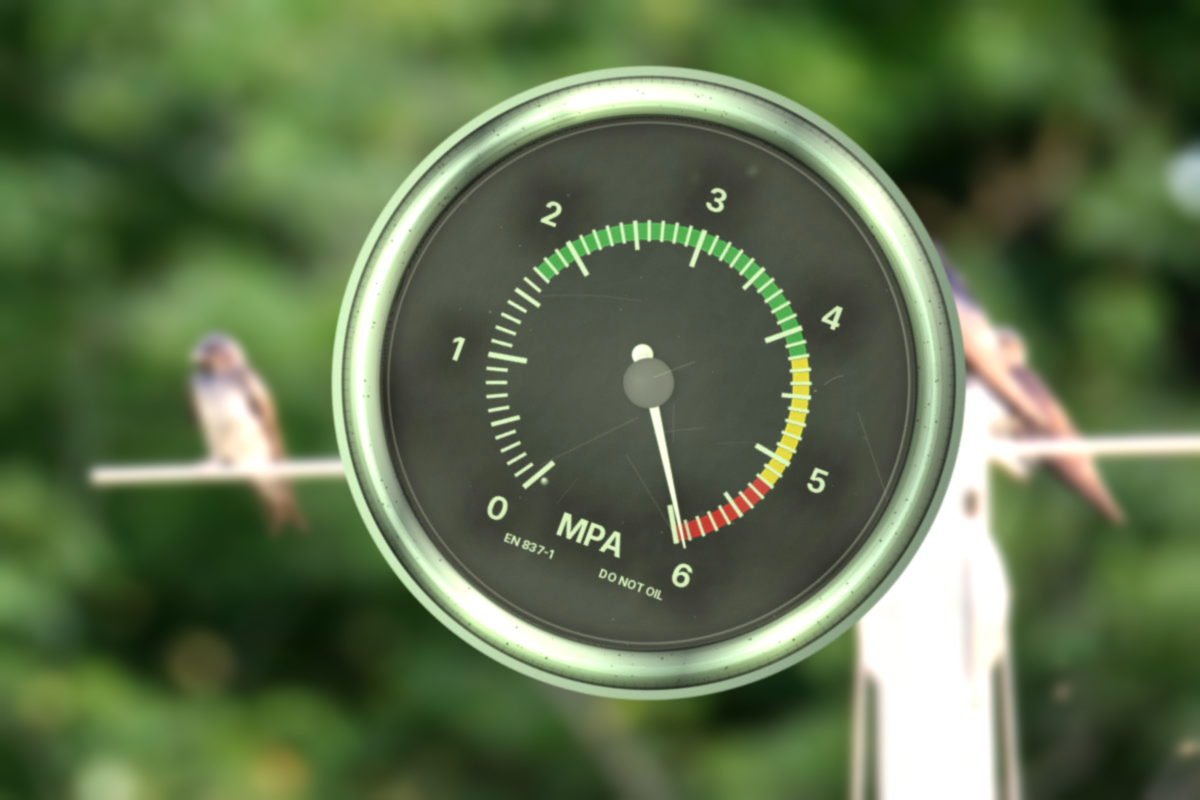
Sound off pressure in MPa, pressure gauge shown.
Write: 5.95 MPa
